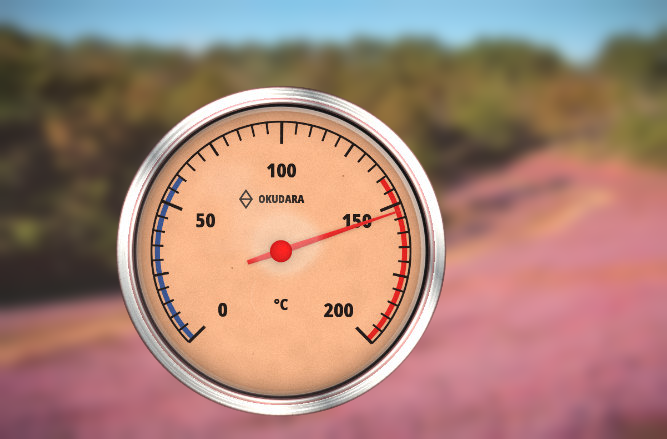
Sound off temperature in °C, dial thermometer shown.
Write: 152.5 °C
